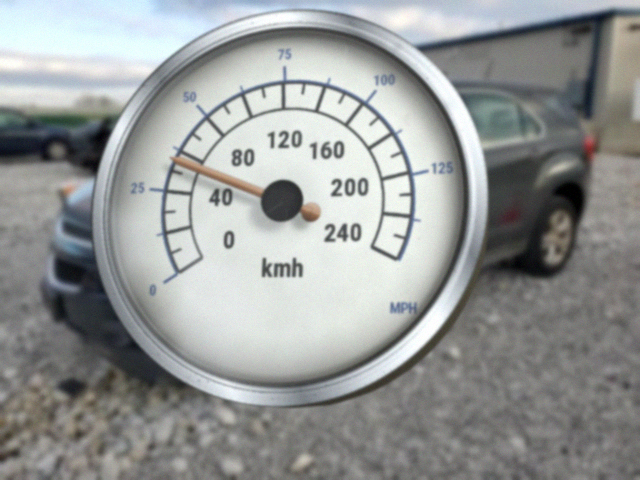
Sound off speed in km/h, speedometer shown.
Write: 55 km/h
